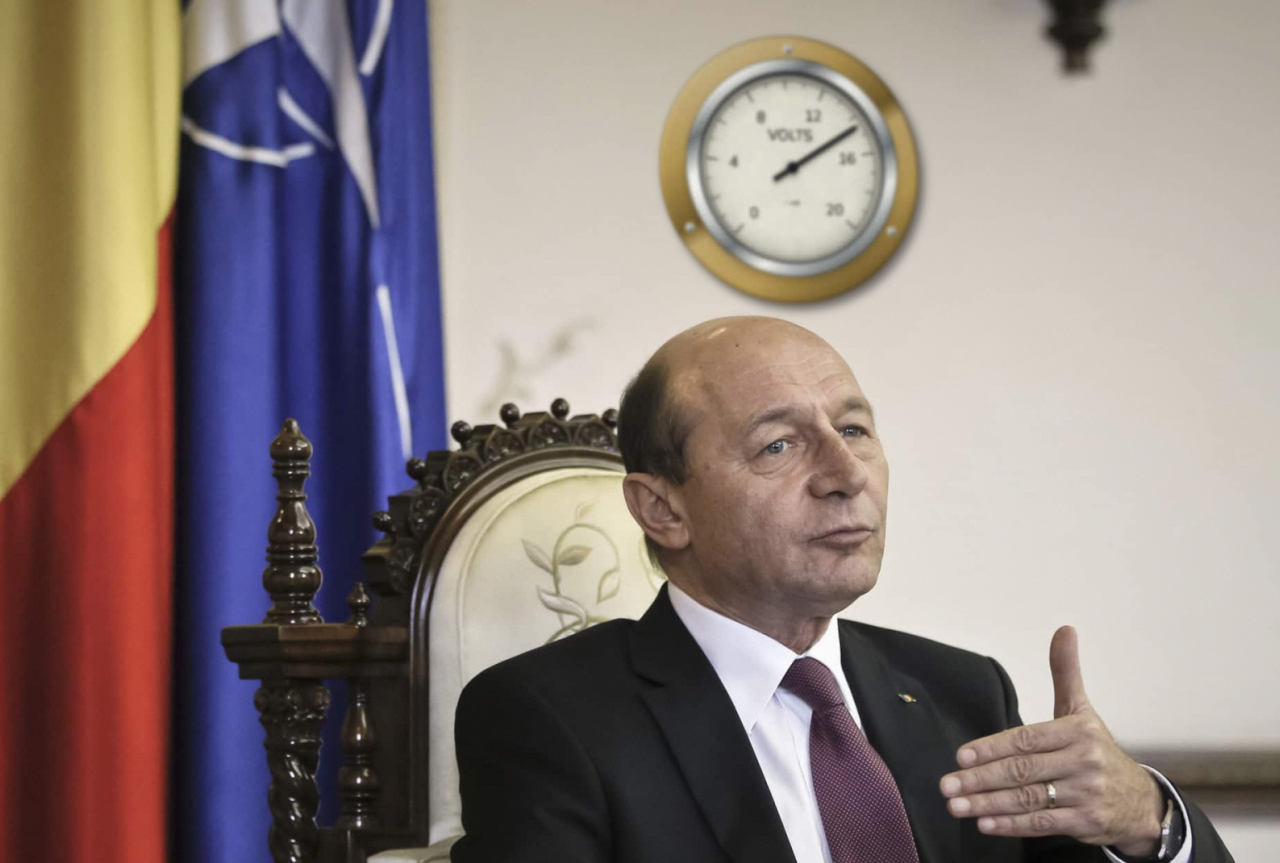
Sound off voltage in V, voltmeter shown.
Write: 14.5 V
